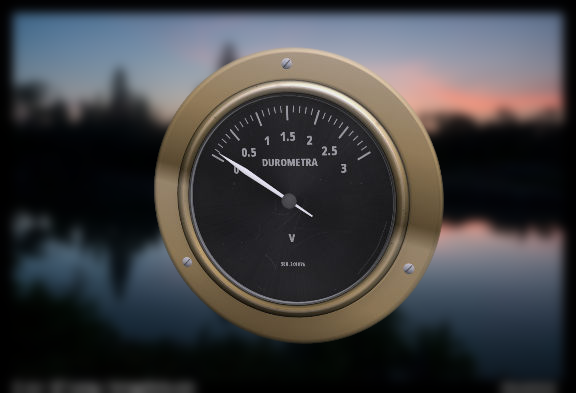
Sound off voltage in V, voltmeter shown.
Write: 0.1 V
